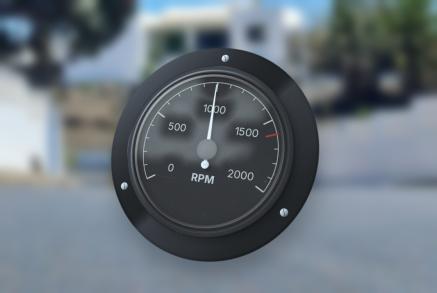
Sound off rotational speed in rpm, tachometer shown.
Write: 1000 rpm
